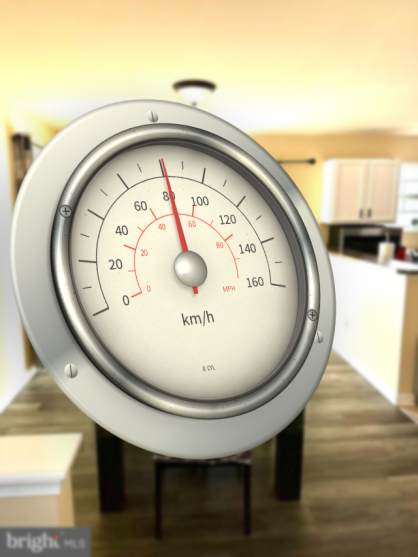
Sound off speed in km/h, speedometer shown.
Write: 80 km/h
